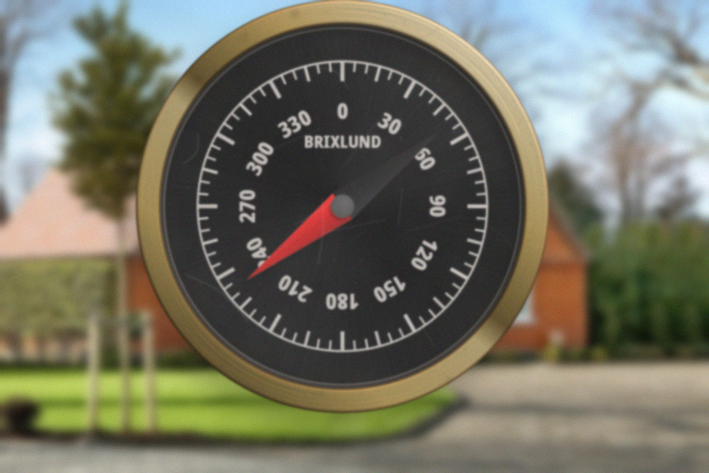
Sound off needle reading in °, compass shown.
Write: 232.5 °
